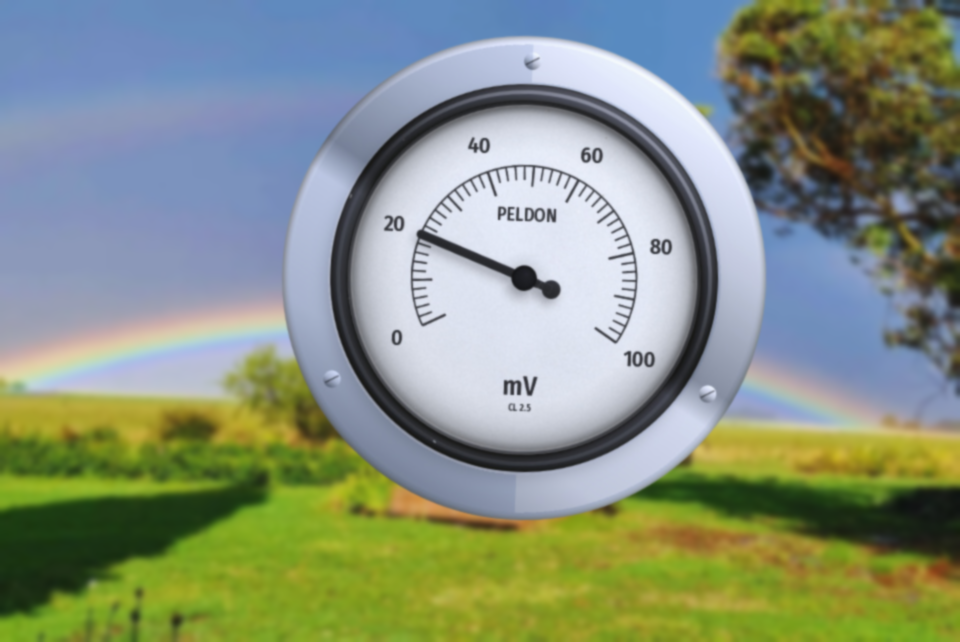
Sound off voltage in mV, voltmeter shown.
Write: 20 mV
